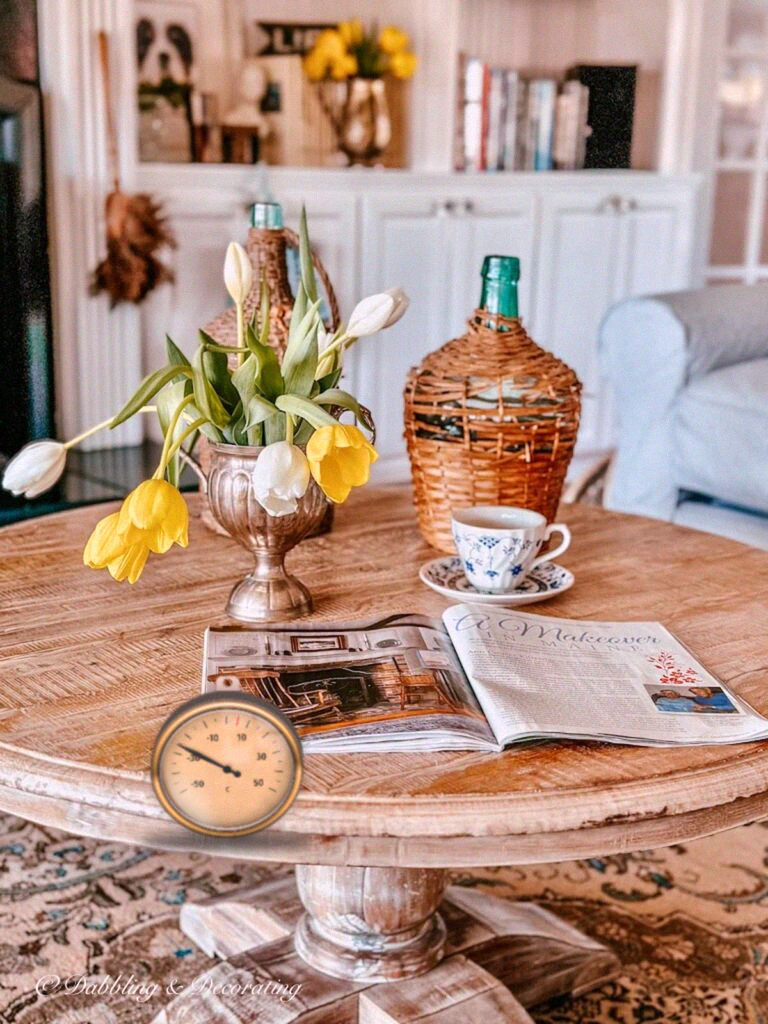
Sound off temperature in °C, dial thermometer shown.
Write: -25 °C
